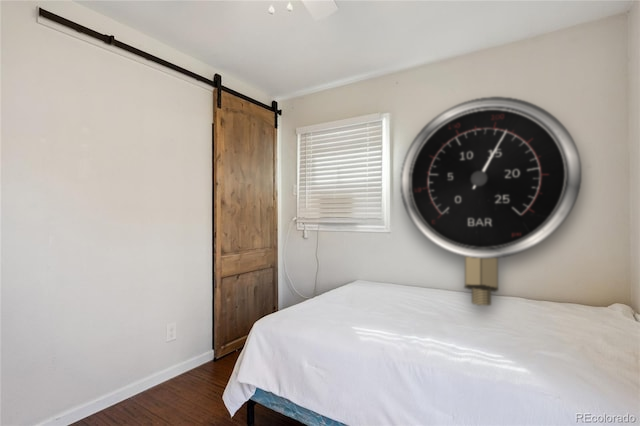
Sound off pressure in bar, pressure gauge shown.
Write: 15 bar
